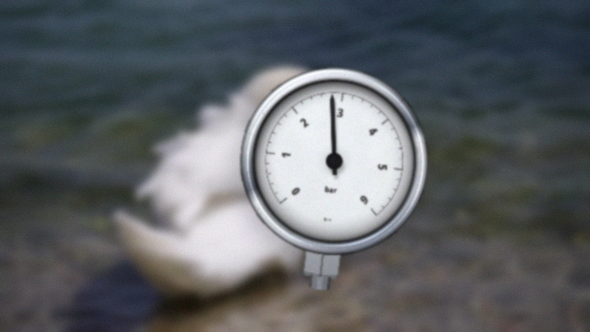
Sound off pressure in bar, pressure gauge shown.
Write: 2.8 bar
